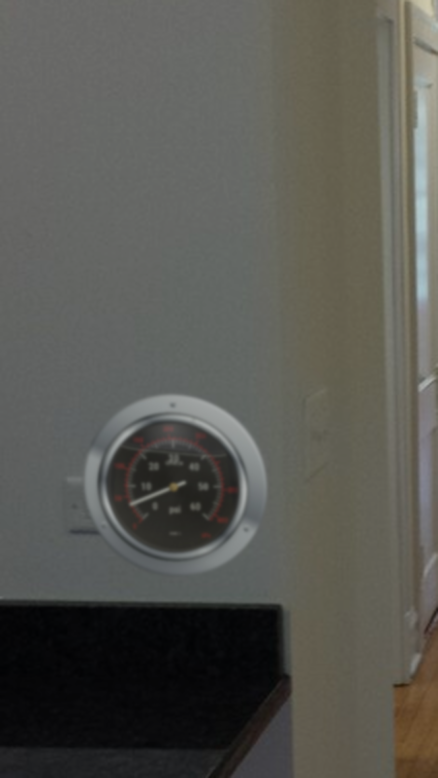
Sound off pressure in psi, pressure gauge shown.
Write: 5 psi
